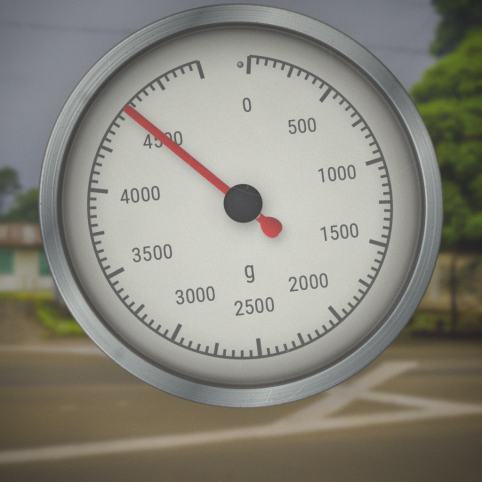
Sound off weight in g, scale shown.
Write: 4500 g
